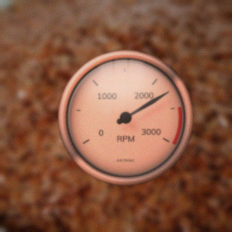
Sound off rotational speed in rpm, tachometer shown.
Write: 2250 rpm
